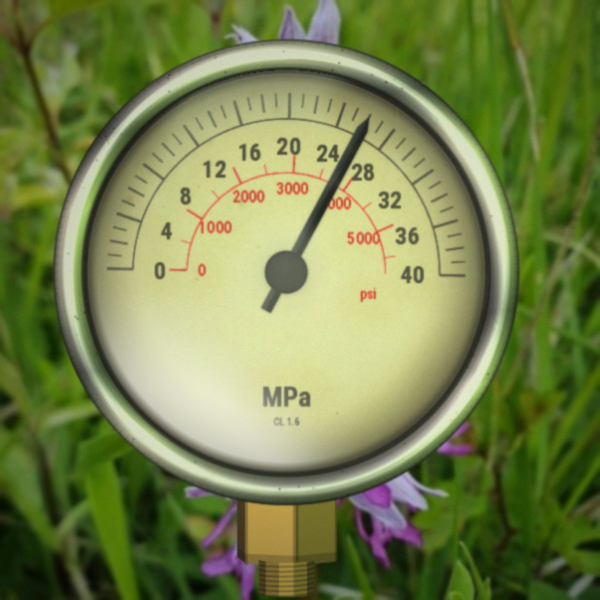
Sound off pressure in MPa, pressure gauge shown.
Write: 26 MPa
